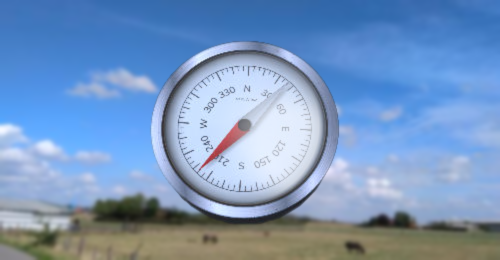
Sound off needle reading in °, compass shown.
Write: 220 °
